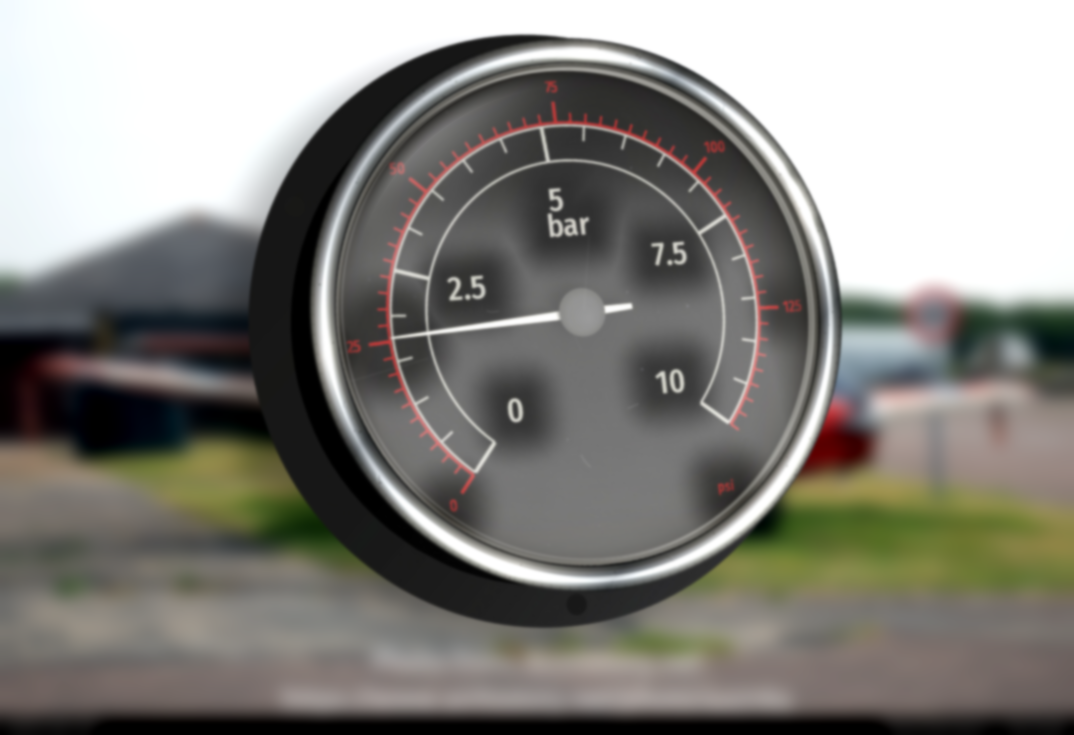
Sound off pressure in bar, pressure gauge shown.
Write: 1.75 bar
